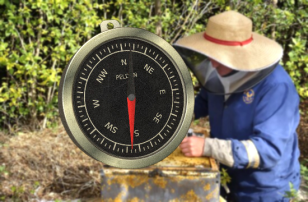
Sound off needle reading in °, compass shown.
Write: 190 °
